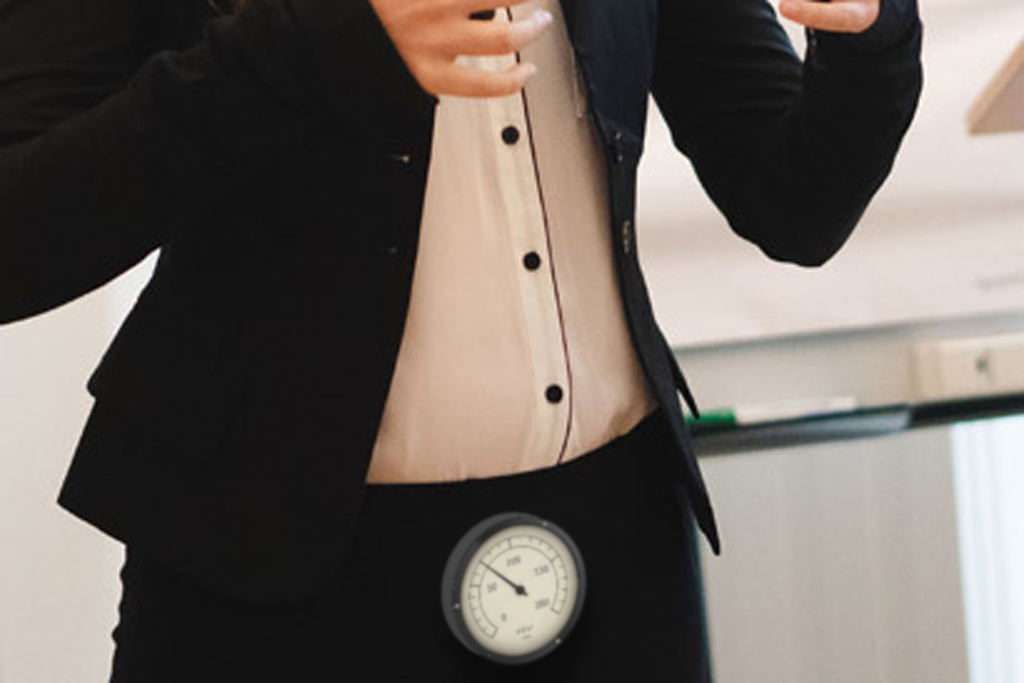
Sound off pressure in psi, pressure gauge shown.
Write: 70 psi
